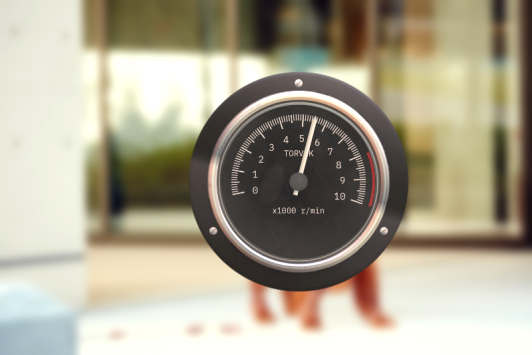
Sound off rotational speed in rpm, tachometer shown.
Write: 5500 rpm
